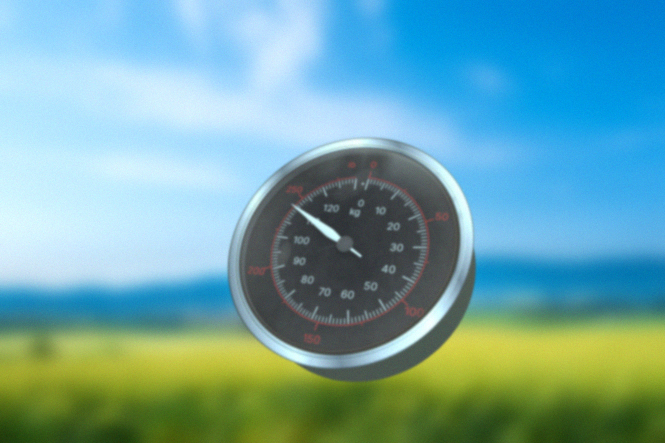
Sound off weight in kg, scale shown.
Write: 110 kg
